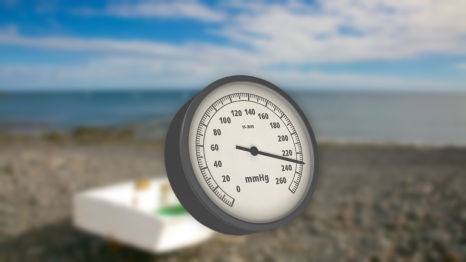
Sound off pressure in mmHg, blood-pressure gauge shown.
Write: 230 mmHg
